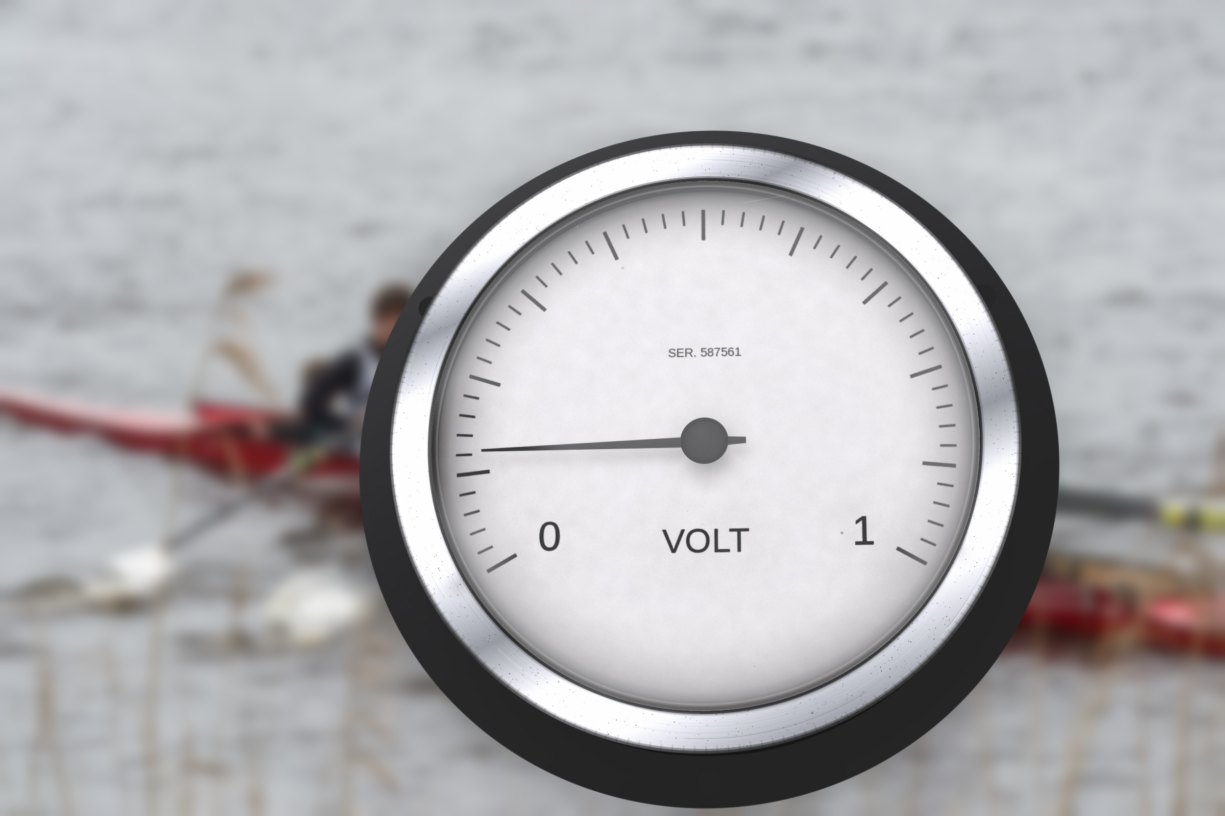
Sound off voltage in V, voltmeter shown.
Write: 0.12 V
